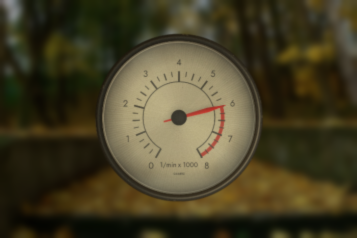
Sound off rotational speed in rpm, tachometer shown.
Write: 6000 rpm
